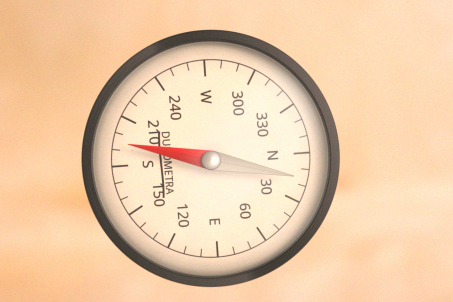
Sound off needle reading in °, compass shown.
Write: 195 °
